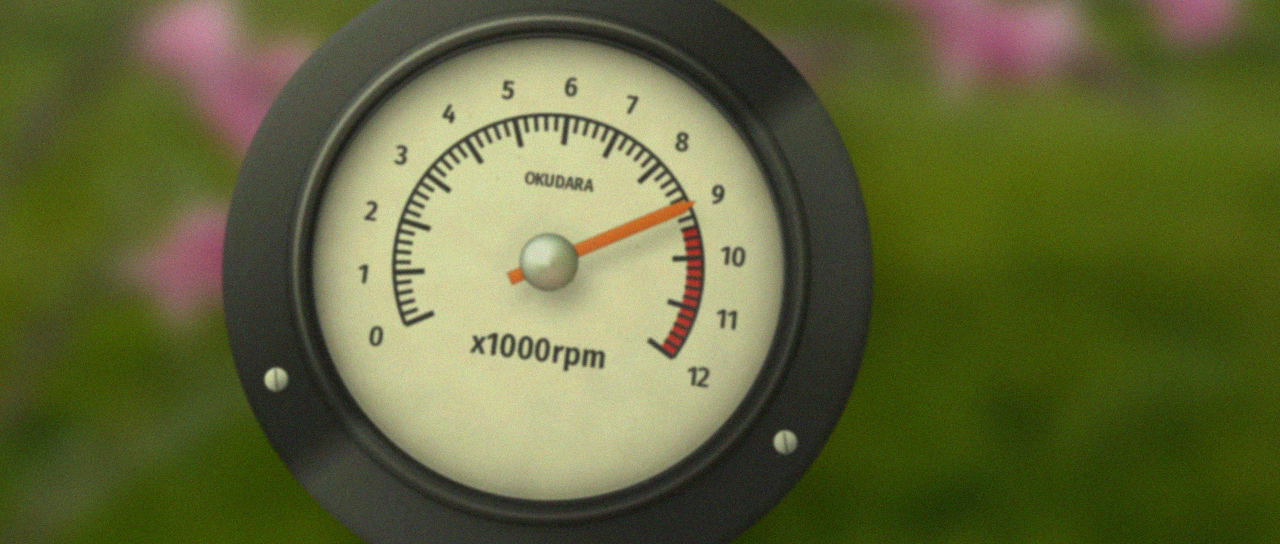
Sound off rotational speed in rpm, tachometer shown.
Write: 9000 rpm
